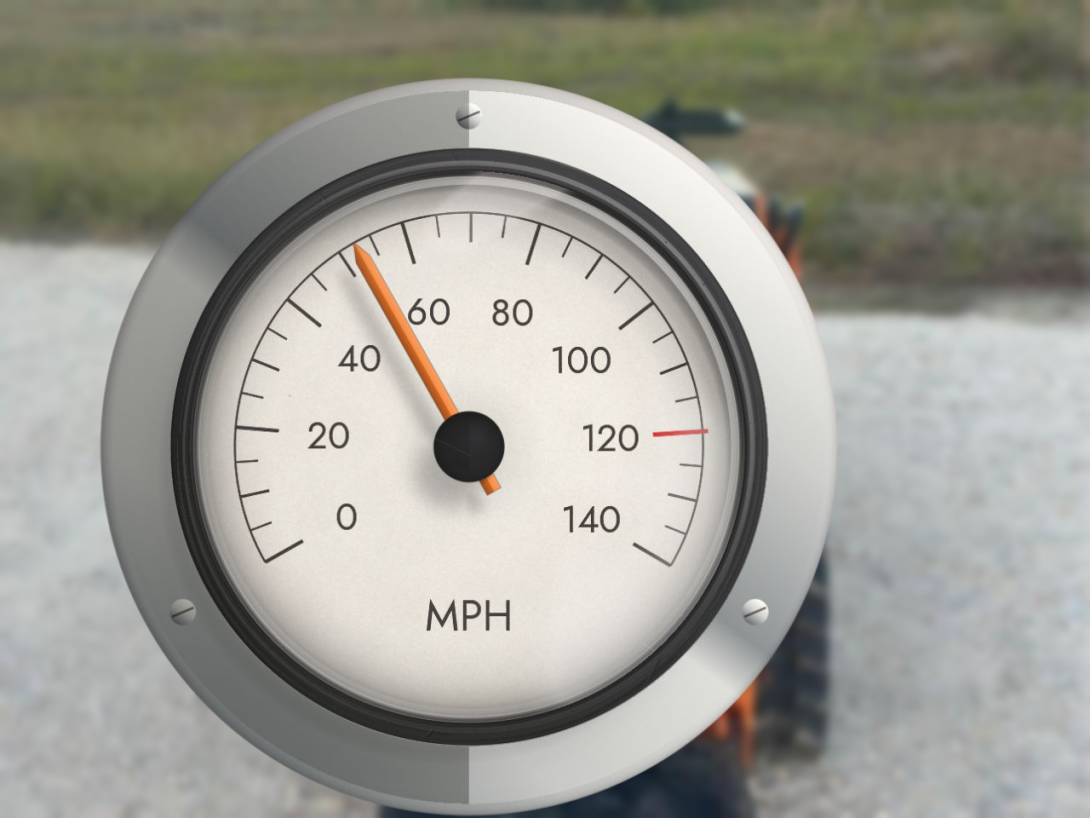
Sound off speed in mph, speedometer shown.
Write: 52.5 mph
